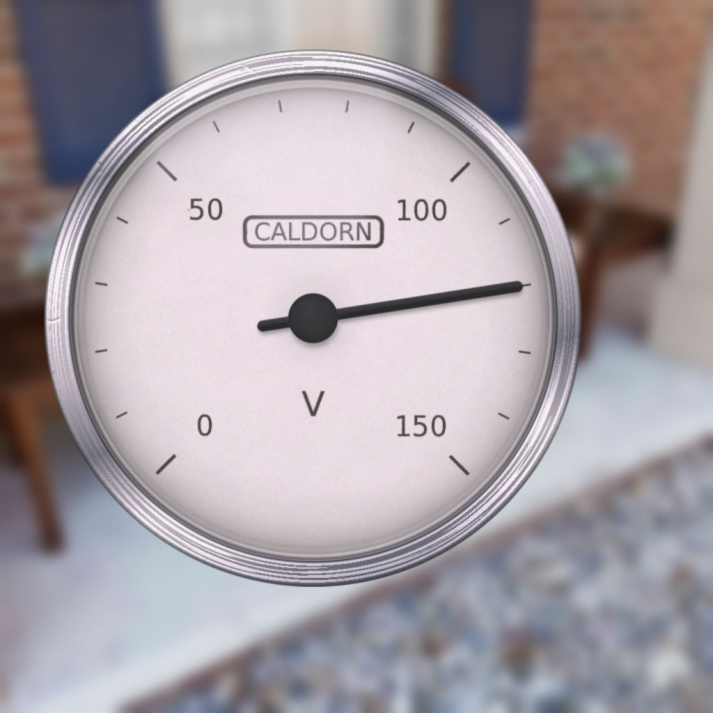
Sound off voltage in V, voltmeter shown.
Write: 120 V
